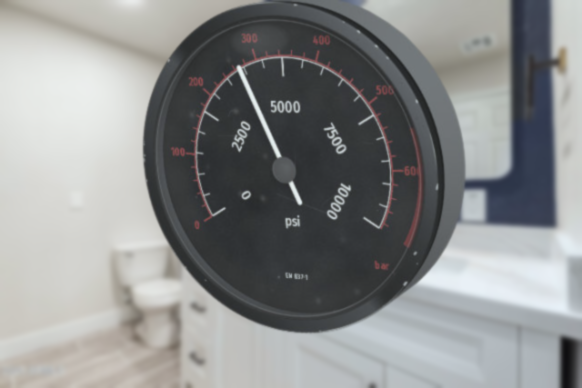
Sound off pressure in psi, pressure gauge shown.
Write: 4000 psi
